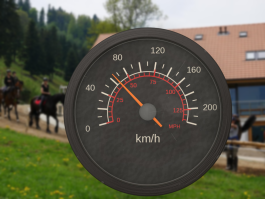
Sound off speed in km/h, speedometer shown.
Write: 65 km/h
